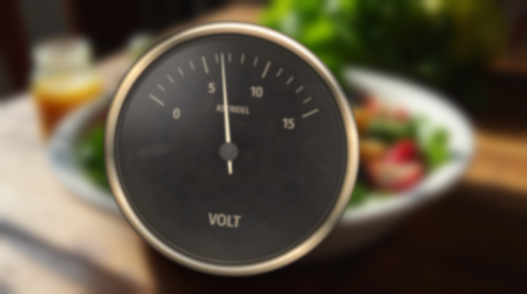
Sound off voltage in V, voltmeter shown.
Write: 6.5 V
